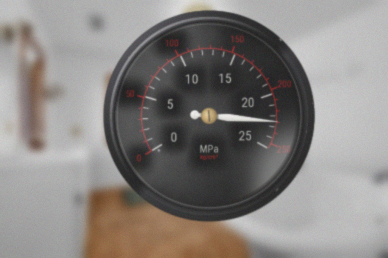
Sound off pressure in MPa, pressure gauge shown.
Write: 22.5 MPa
